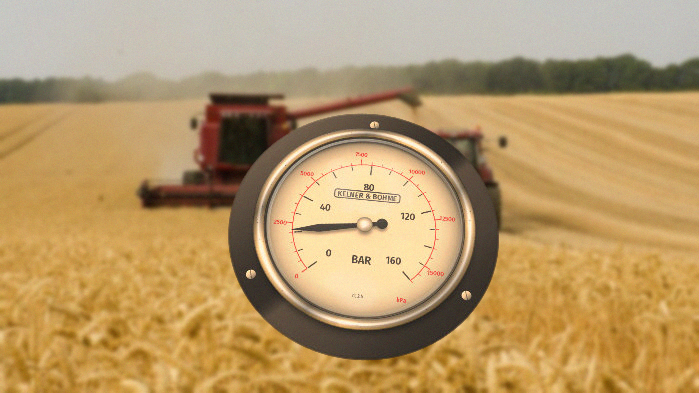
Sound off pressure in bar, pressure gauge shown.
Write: 20 bar
